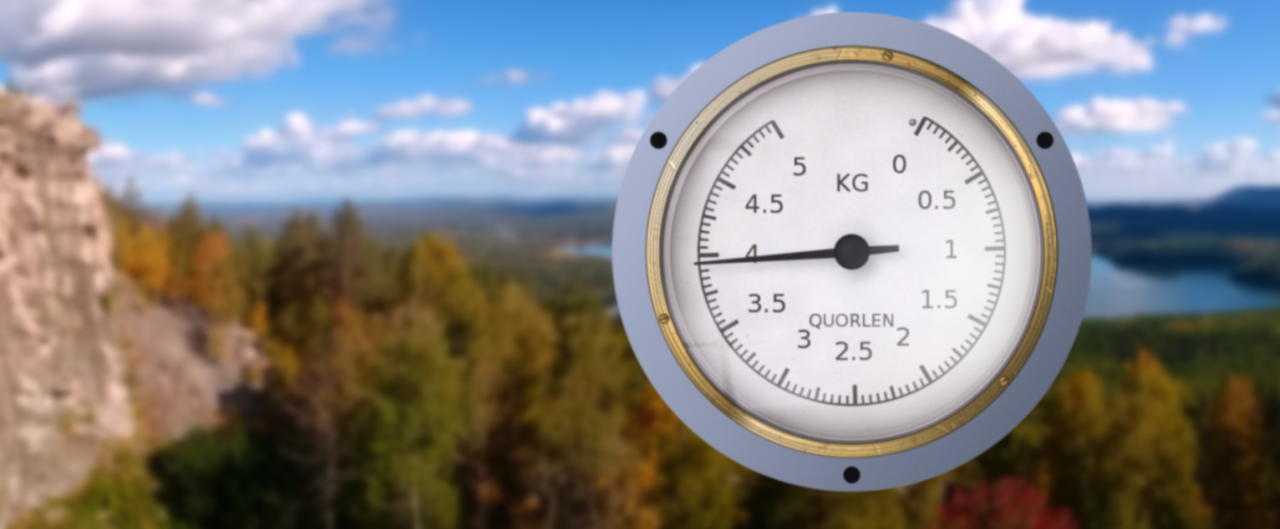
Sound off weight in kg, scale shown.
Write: 3.95 kg
